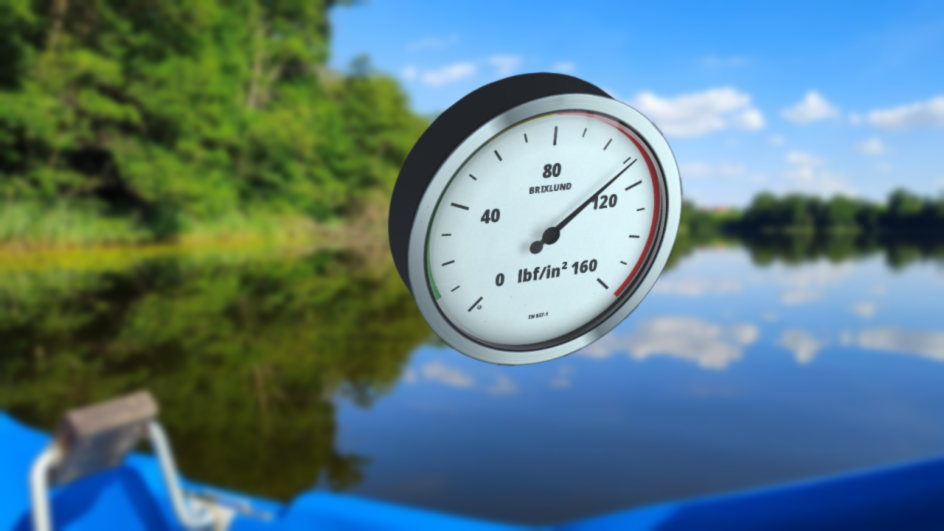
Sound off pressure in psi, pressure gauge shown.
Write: 110 psi
